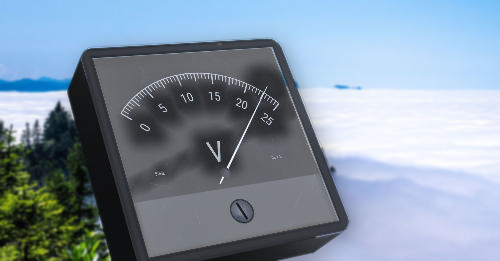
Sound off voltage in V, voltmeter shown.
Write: 22.5 V
